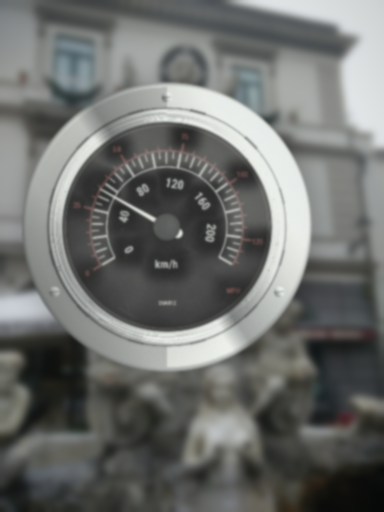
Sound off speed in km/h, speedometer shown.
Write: 55 km/h
